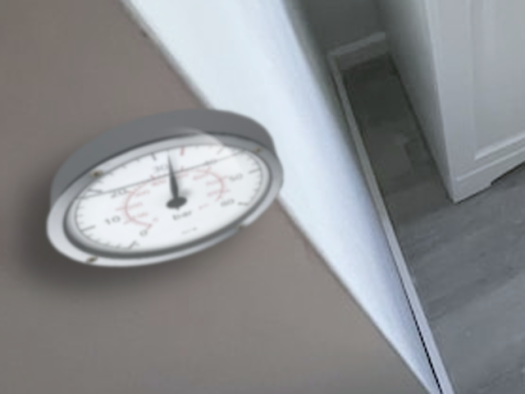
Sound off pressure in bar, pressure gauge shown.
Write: 32 bar
